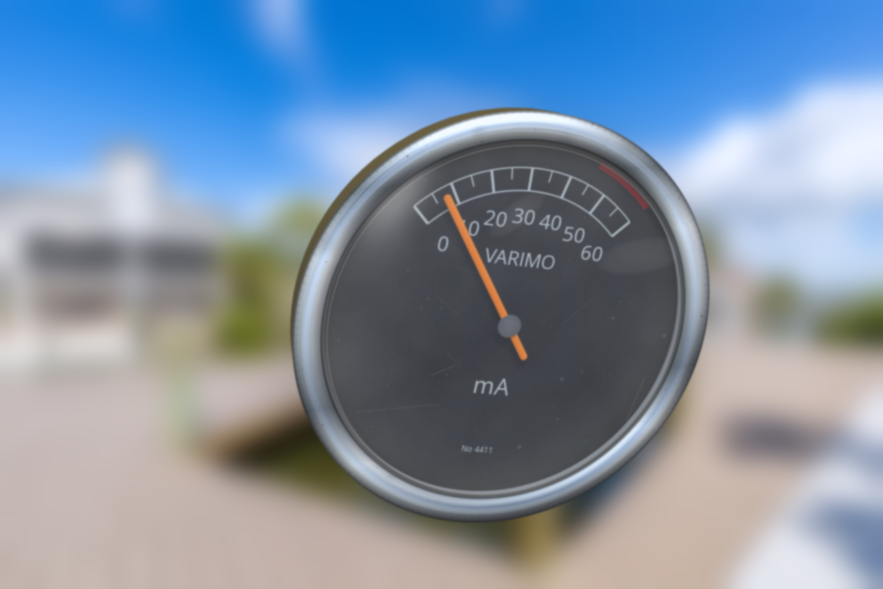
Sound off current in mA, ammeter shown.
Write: 7.5 mA
